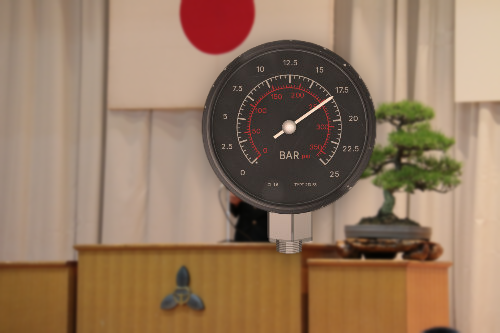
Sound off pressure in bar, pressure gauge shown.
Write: 17.5 bar
